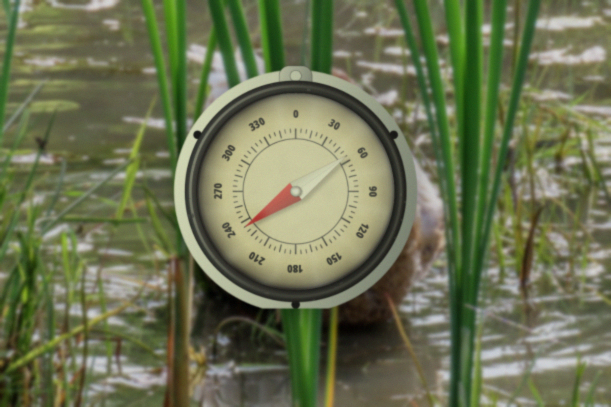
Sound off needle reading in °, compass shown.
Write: 235 °
